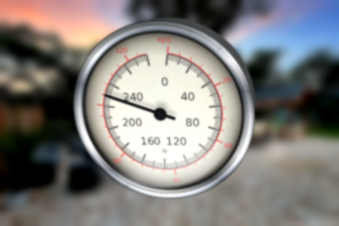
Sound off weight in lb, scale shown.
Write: 230 lb
